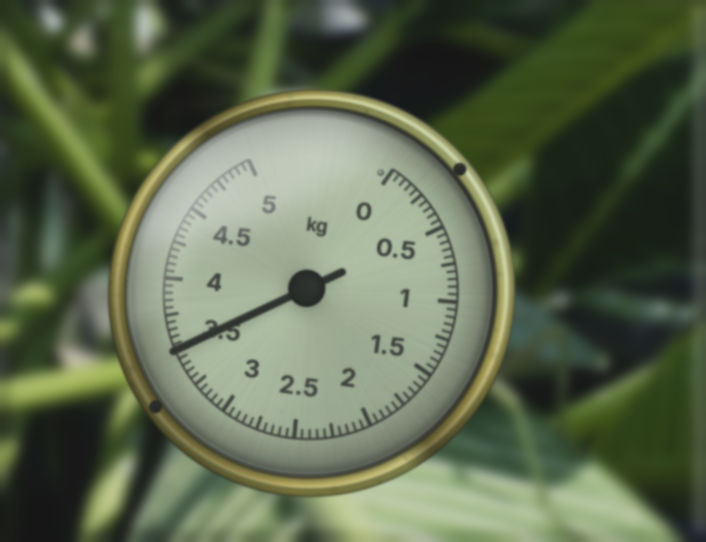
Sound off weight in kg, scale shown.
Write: 3.5 kg
